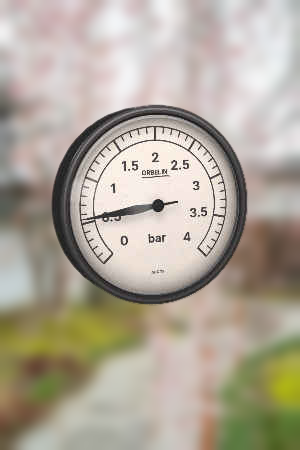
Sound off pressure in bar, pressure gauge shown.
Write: 0.55 bar
